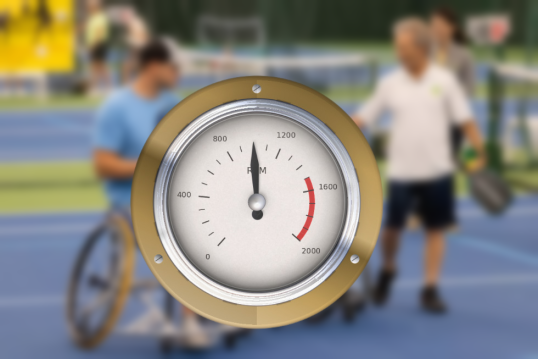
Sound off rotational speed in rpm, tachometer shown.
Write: 1000 rpm
